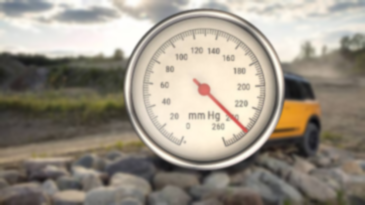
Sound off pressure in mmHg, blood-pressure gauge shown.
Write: 240 mmHg
